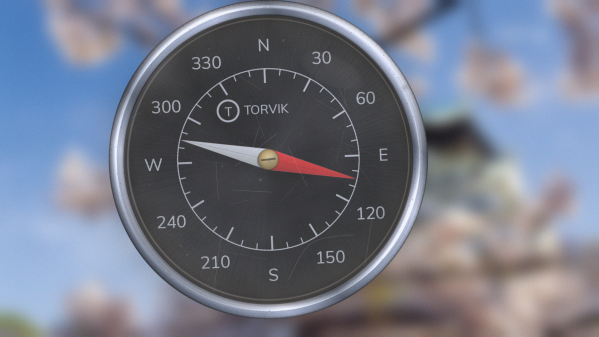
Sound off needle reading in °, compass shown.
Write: 105 °
